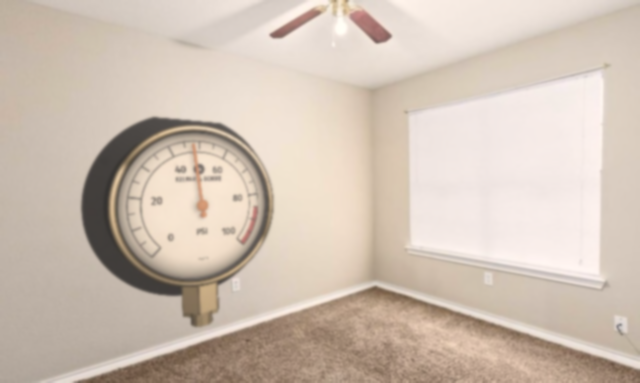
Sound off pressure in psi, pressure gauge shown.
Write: 47.5 psi
